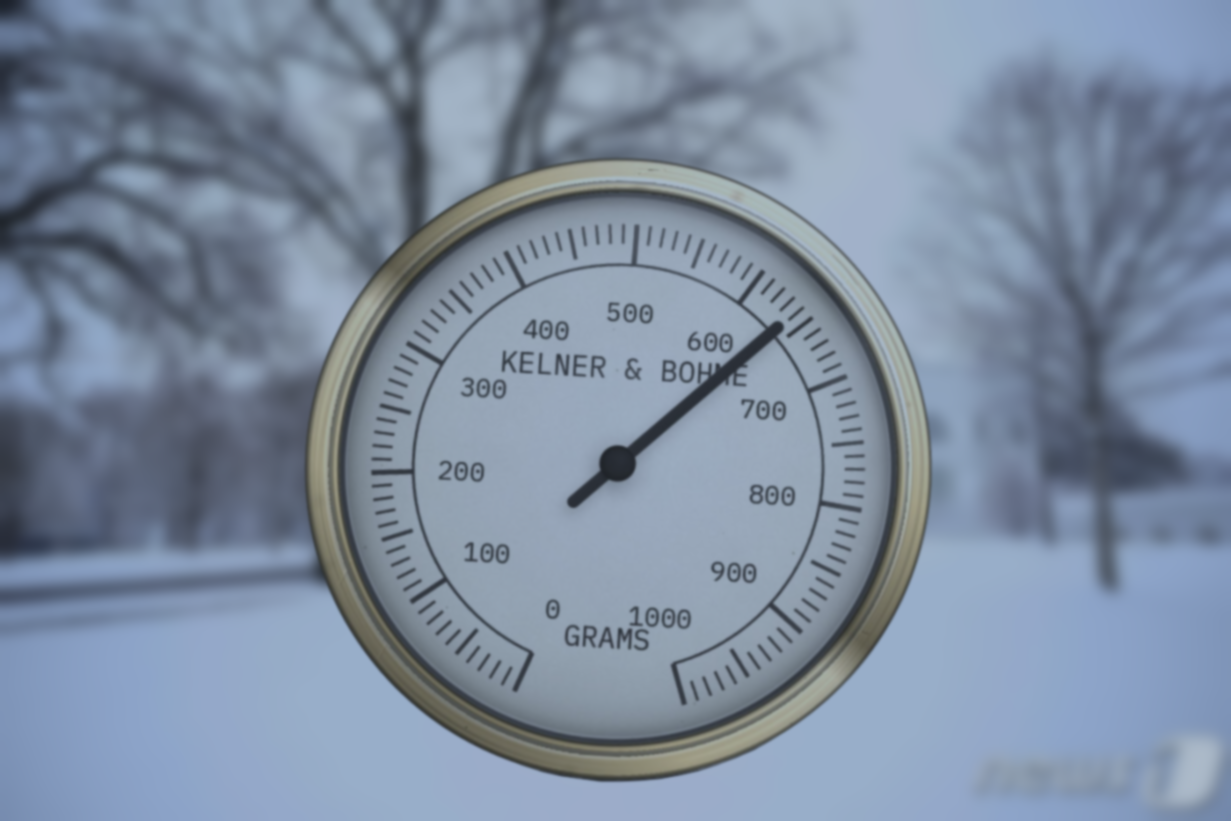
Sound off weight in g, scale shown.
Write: 640 g
